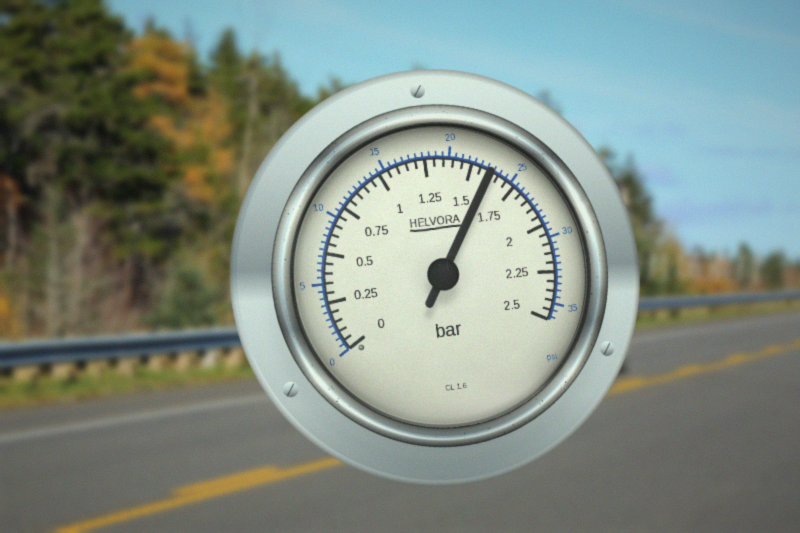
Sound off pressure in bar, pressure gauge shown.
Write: 1.6 bar
